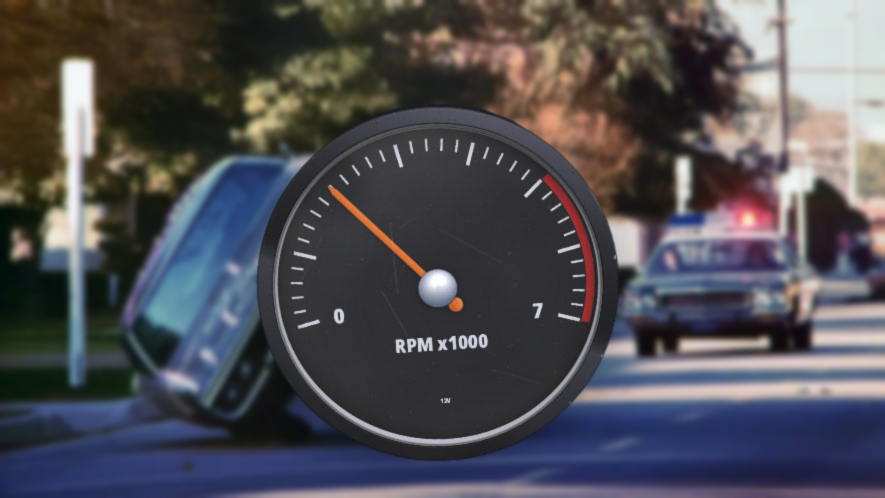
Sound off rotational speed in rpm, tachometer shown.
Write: 2000 rpm
